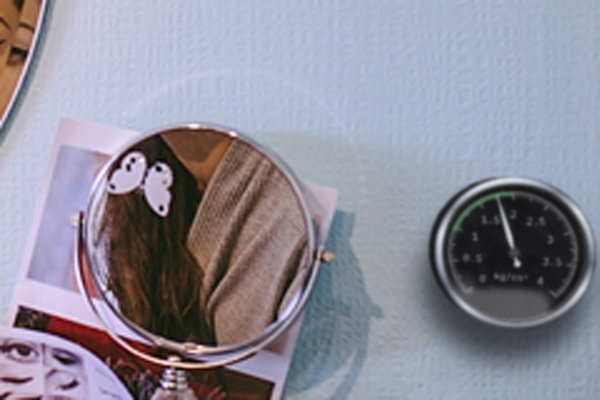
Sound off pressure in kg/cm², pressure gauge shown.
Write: 1.75 kg/cm²
